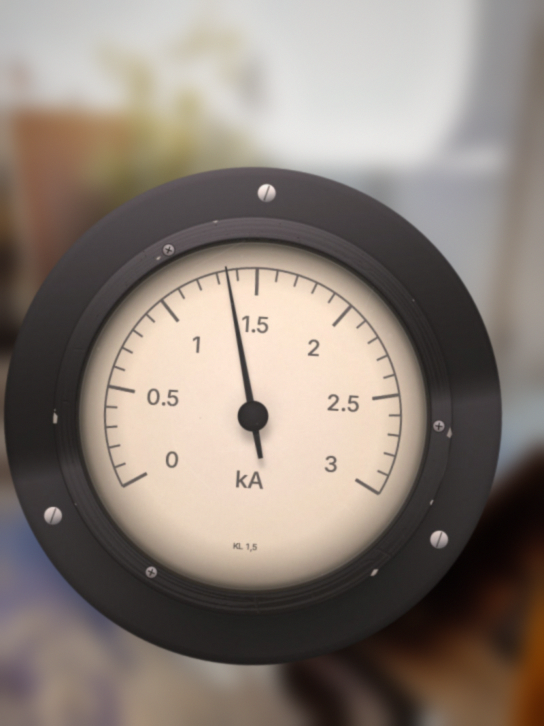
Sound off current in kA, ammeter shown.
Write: 1.35 kA
